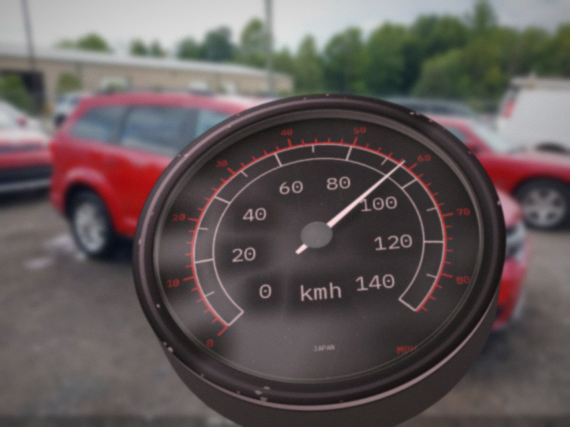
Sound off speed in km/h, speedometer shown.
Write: 95 km/h
